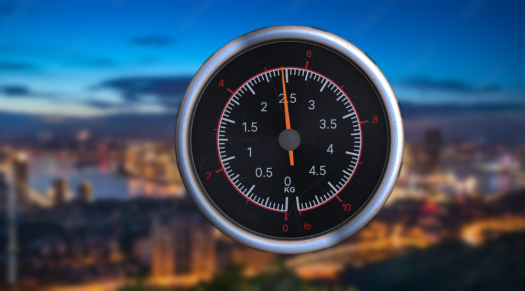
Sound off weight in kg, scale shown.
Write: 2.45 kg
